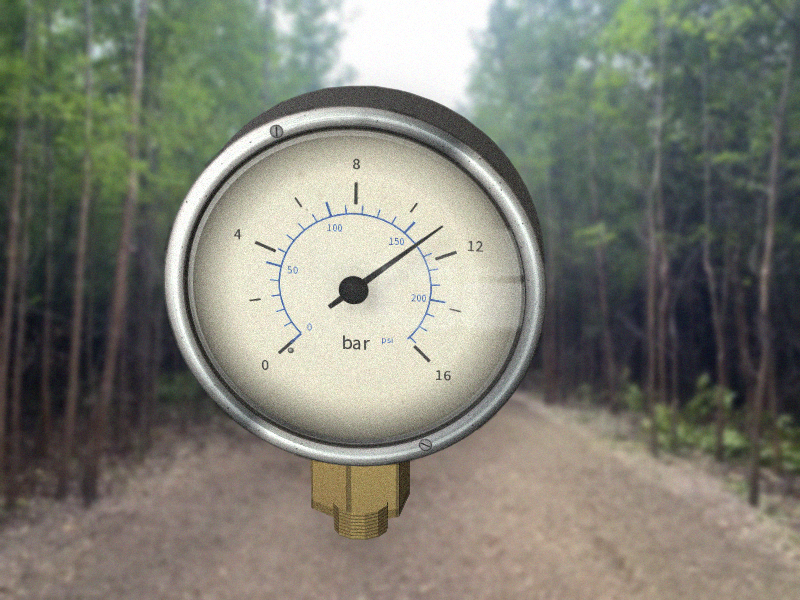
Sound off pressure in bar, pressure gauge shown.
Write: 11 bar
